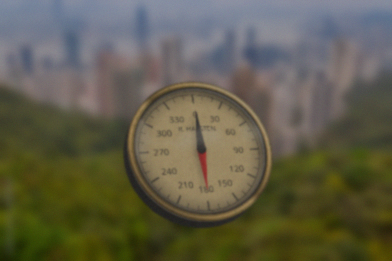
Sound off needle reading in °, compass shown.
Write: 180 °
